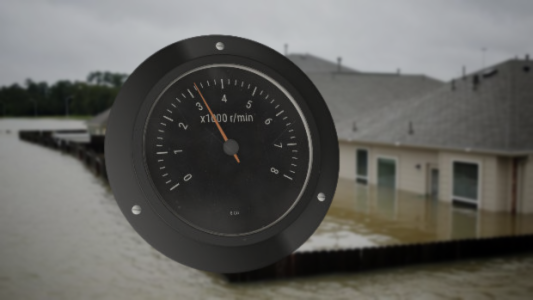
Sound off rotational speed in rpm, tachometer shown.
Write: 3200 rpm
